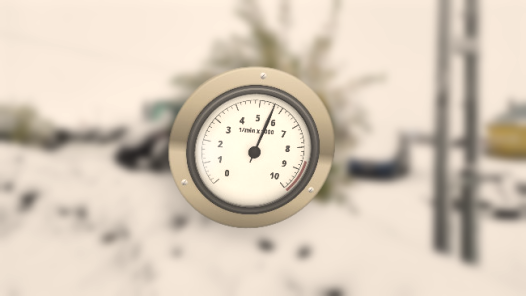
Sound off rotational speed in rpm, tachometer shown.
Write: 5600 rpm
